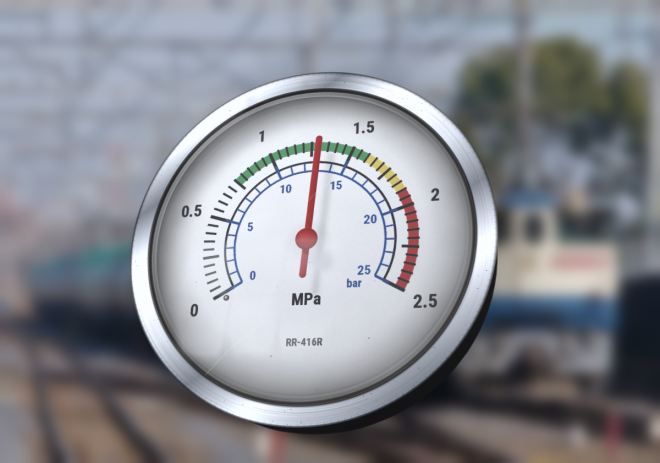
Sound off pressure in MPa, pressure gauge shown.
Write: 1.3 MPa
